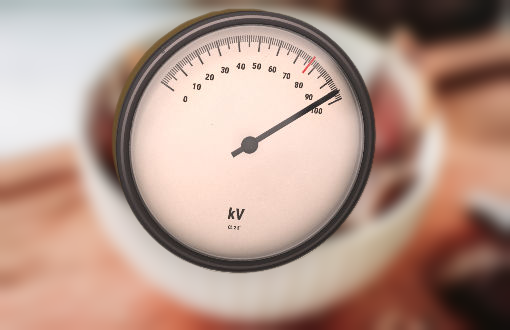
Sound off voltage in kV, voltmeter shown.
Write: 95 kV
